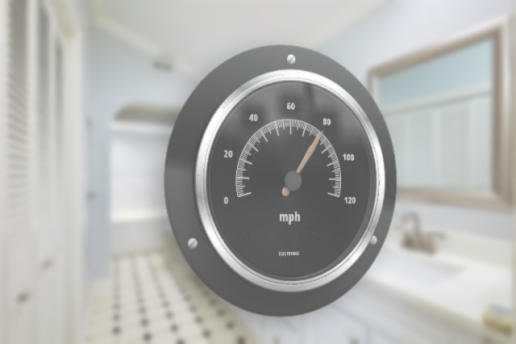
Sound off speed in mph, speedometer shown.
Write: 80 mph
